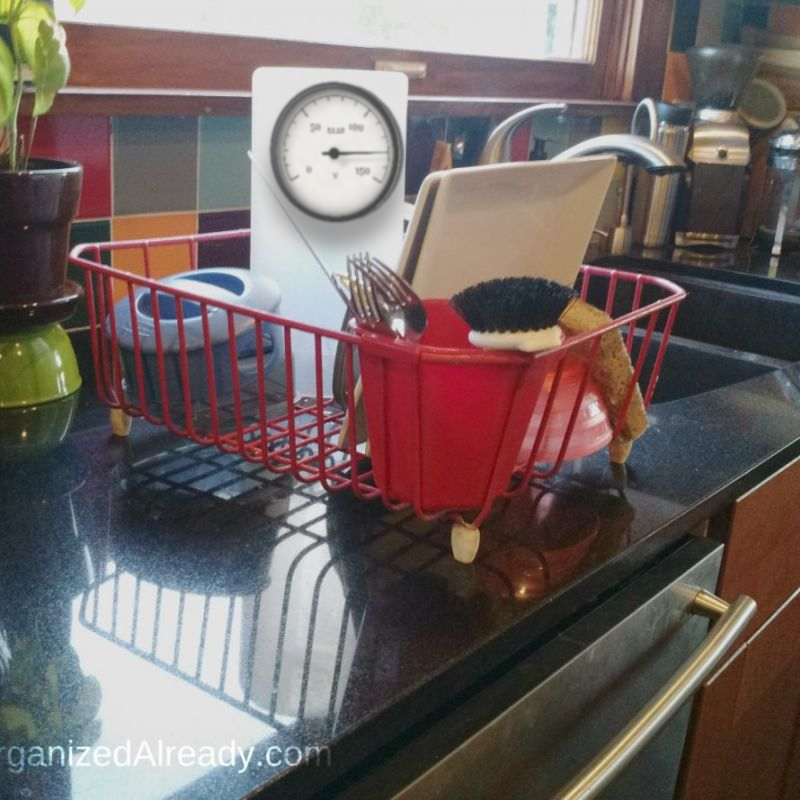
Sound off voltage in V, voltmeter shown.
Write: 130 V
